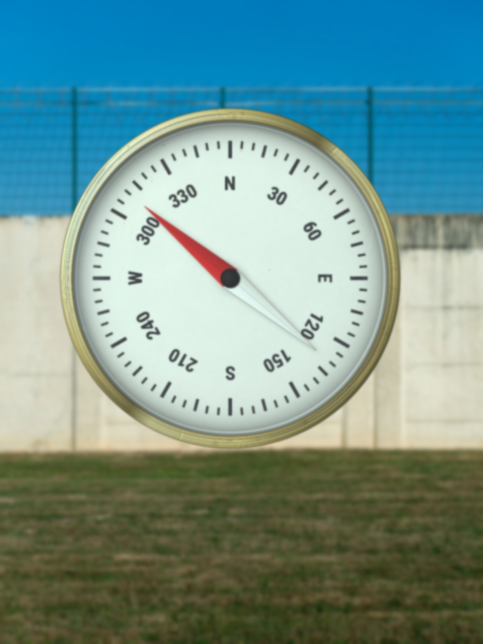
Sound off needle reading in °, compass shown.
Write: 310 °
